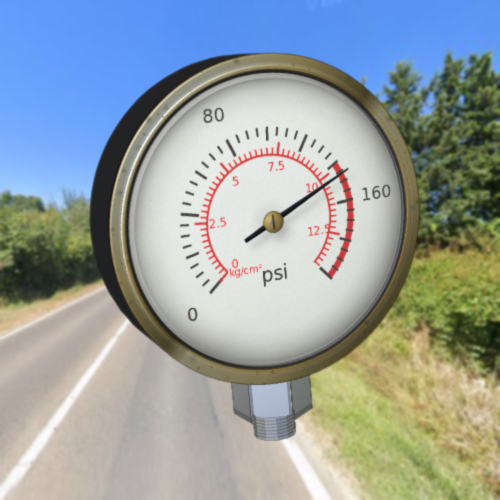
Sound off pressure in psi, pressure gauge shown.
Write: 145 psi
